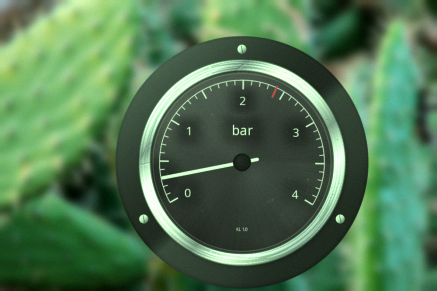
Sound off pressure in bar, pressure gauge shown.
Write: 0.3 bar
